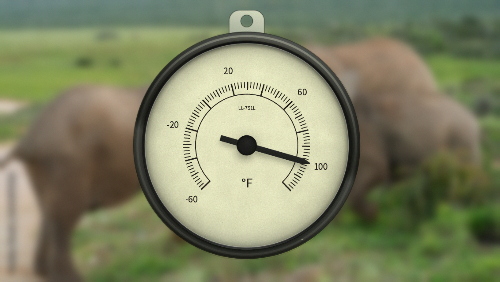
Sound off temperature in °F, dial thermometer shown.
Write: 100 °F
